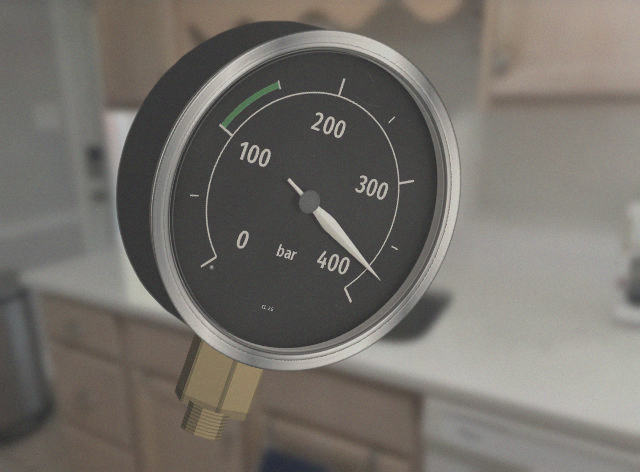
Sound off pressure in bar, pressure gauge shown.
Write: 375 bar
